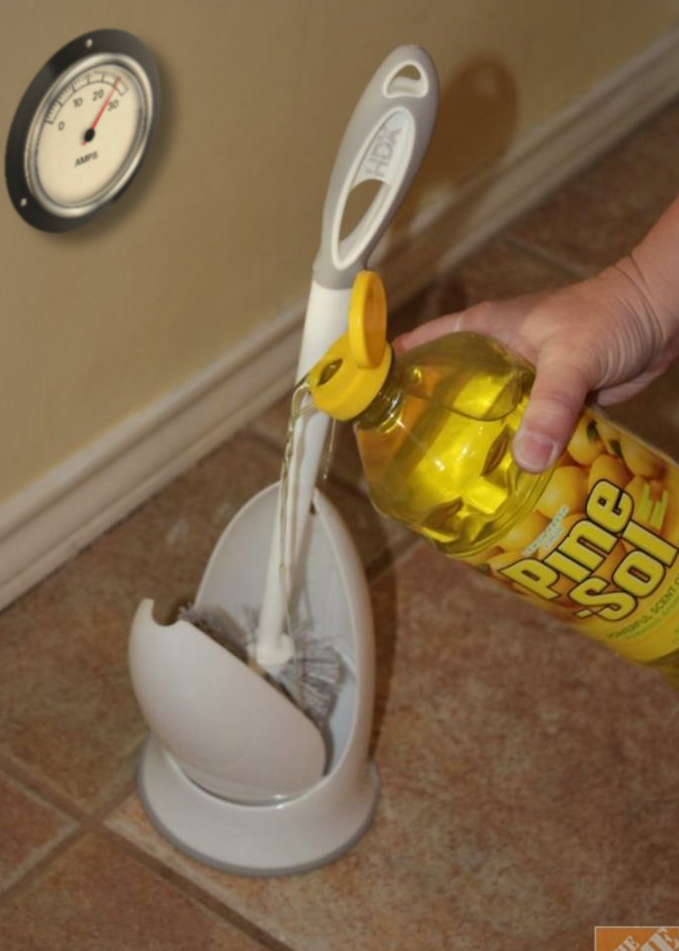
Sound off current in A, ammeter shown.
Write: 25 A
